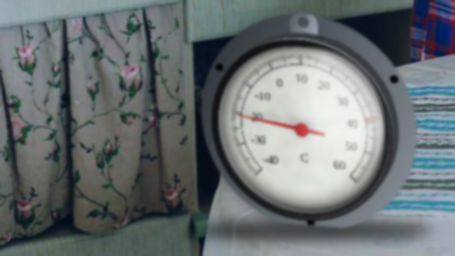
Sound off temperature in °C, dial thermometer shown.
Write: -20 °C
